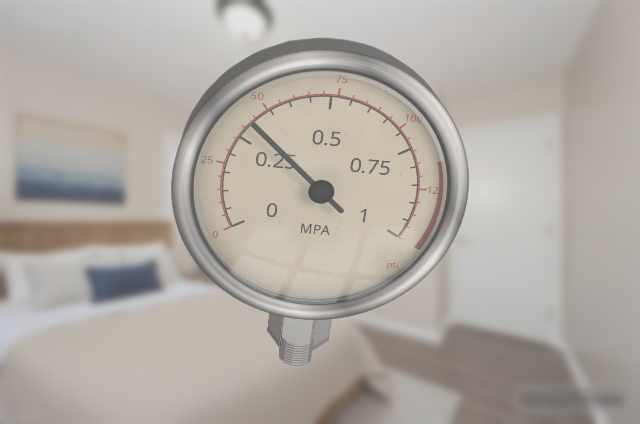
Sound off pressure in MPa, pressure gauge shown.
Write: 0.3 MPa
